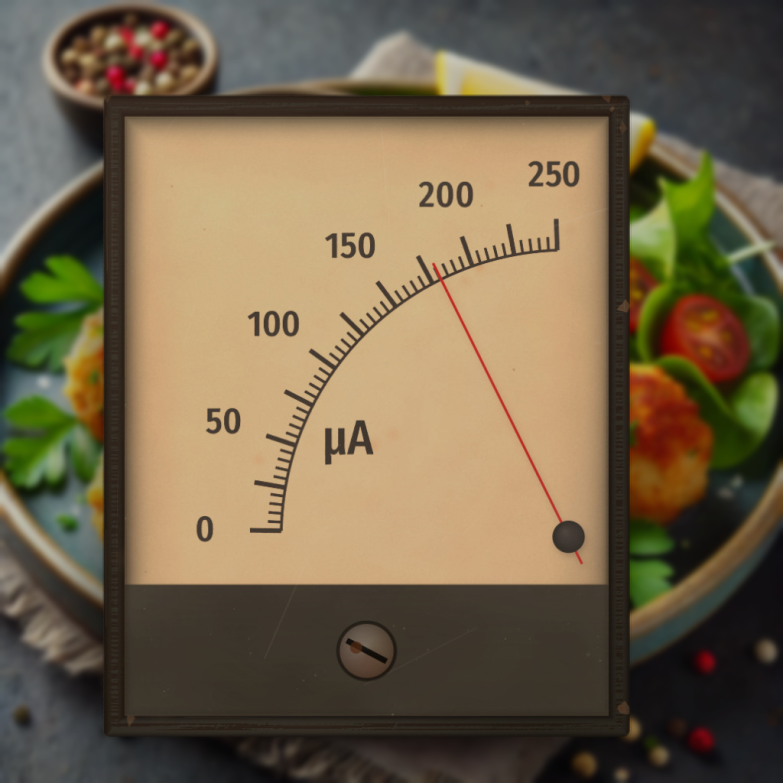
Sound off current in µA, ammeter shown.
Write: 180 µA
